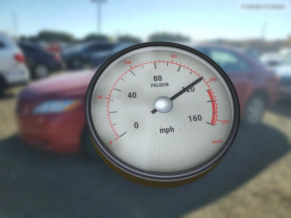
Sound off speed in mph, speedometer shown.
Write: 120 mph
